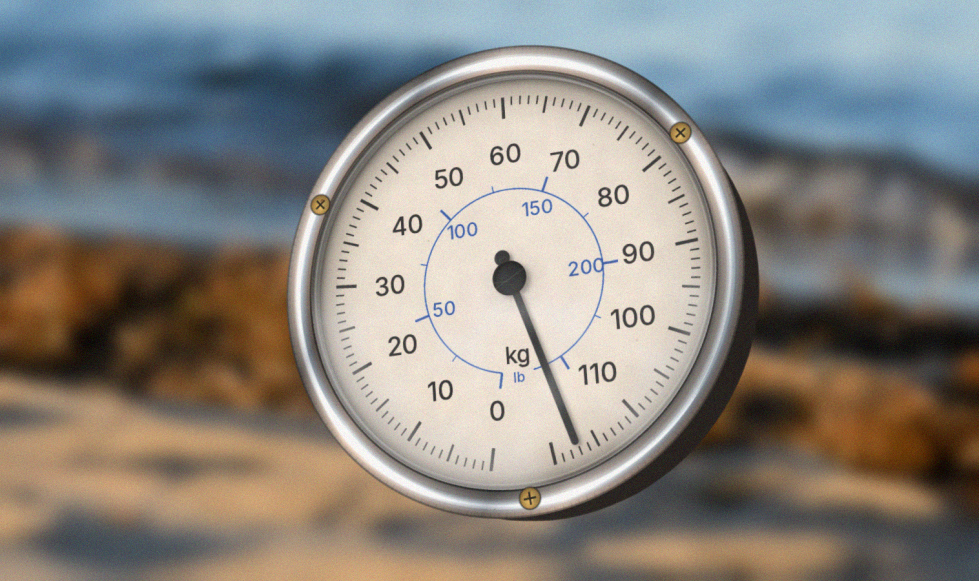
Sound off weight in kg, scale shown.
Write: 117 kg
